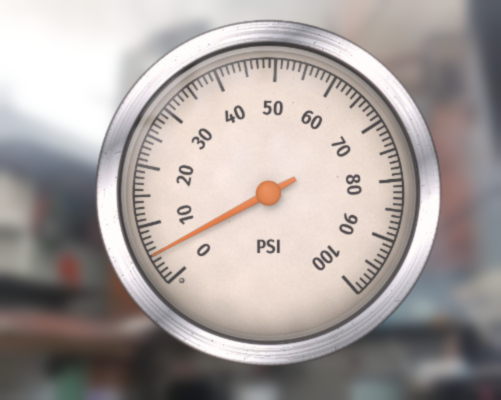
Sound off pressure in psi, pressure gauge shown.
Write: 5 psi
